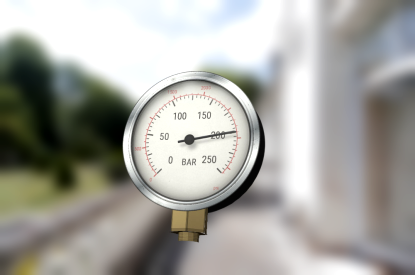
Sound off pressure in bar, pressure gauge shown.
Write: 200 bar
